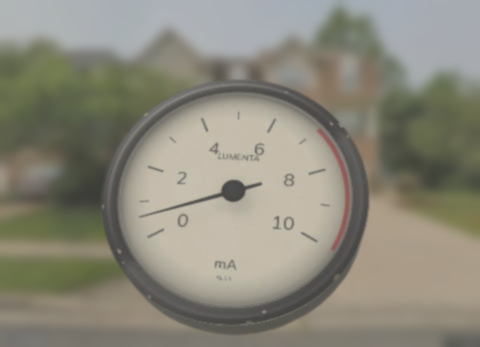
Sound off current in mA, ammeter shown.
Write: 0.5 mA
